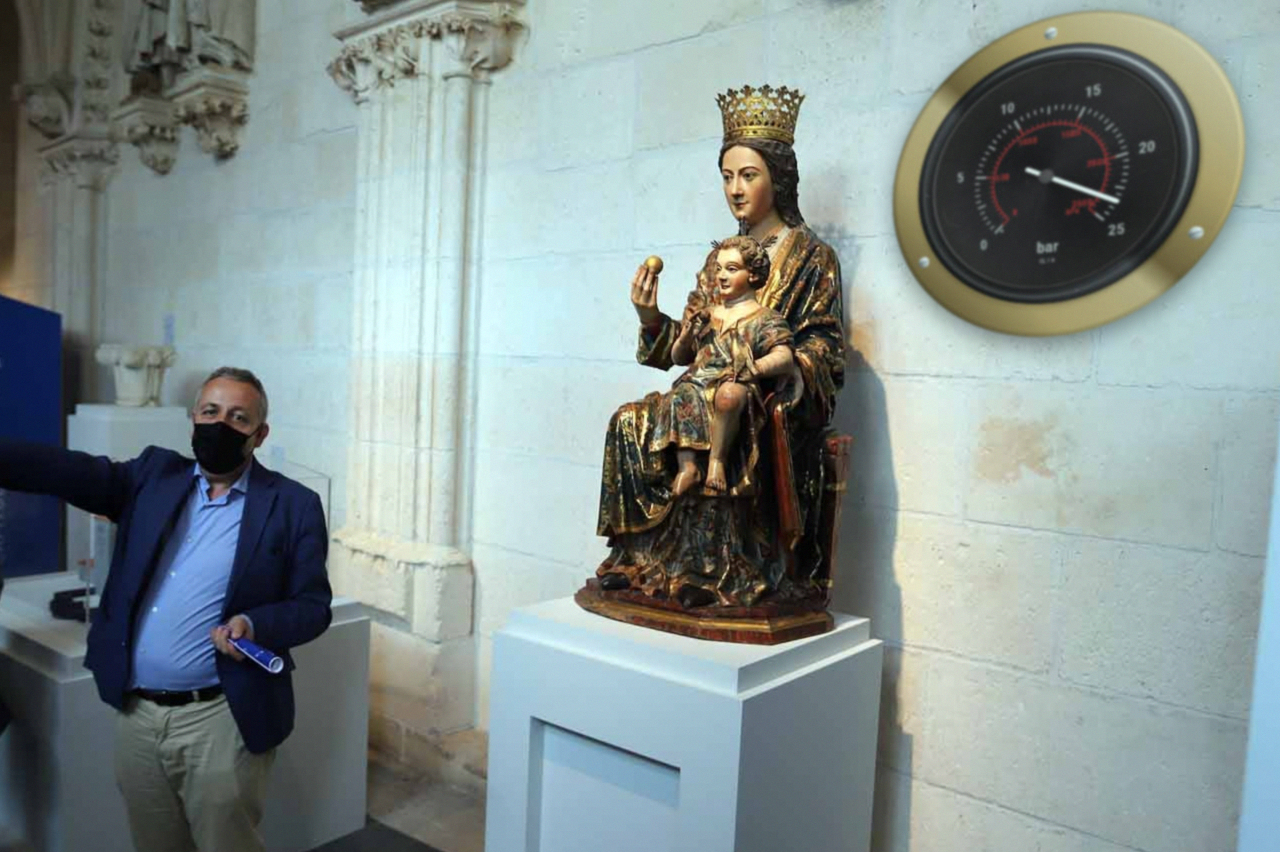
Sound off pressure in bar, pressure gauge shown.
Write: 23.5 bar
